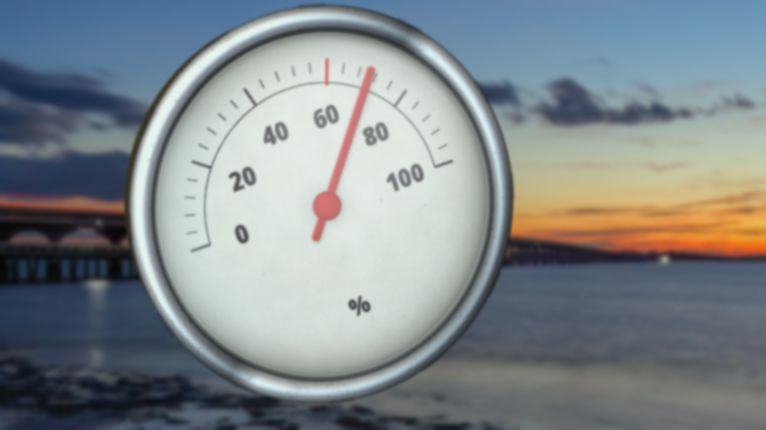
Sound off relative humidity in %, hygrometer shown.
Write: 70 %
